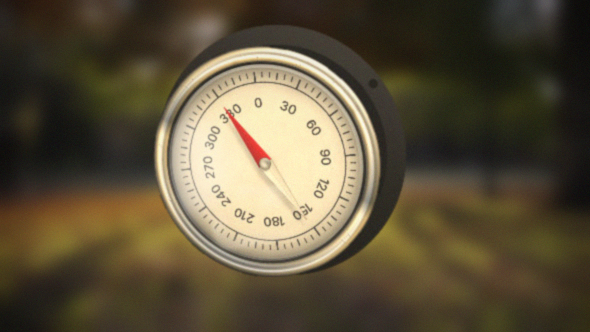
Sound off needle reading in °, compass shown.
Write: 330 °
